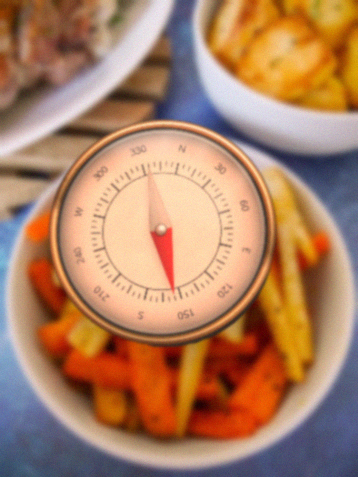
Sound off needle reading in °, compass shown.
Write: 155 °
